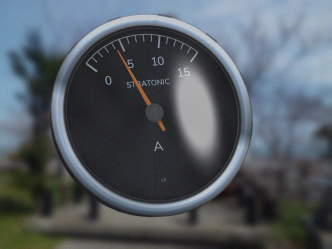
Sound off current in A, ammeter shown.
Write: 4 A
